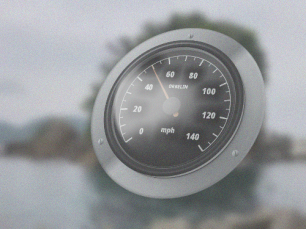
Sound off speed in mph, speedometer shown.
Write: 50 mph
